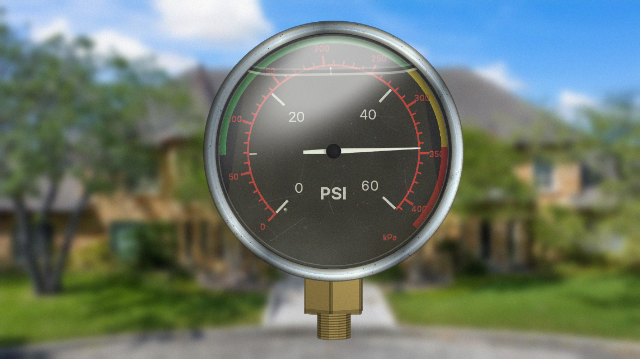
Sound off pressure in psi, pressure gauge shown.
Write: 50 psi
